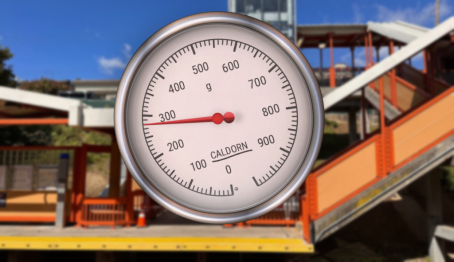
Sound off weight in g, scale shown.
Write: 280 g
